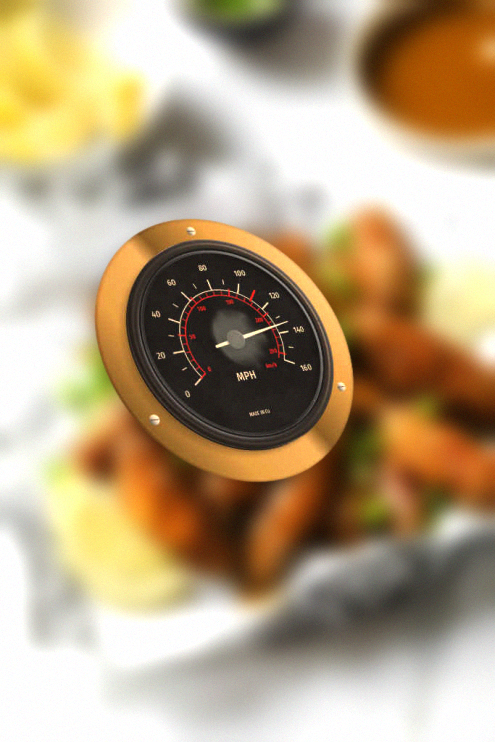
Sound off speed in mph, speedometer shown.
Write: 135 mph
